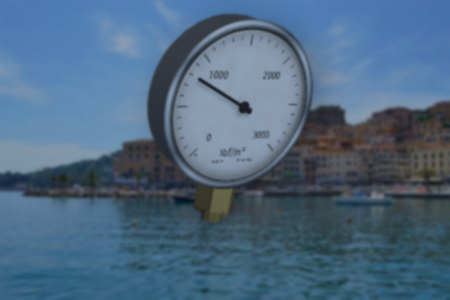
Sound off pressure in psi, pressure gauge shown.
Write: 800 psi
